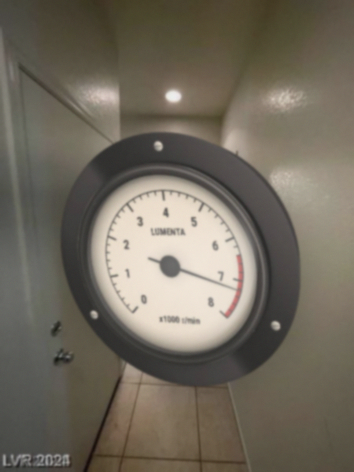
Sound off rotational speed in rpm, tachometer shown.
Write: 7200 rpm
